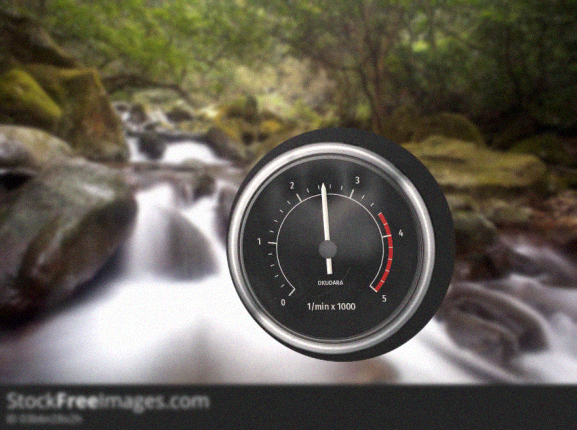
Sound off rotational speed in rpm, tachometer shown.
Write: 2500 rpm
